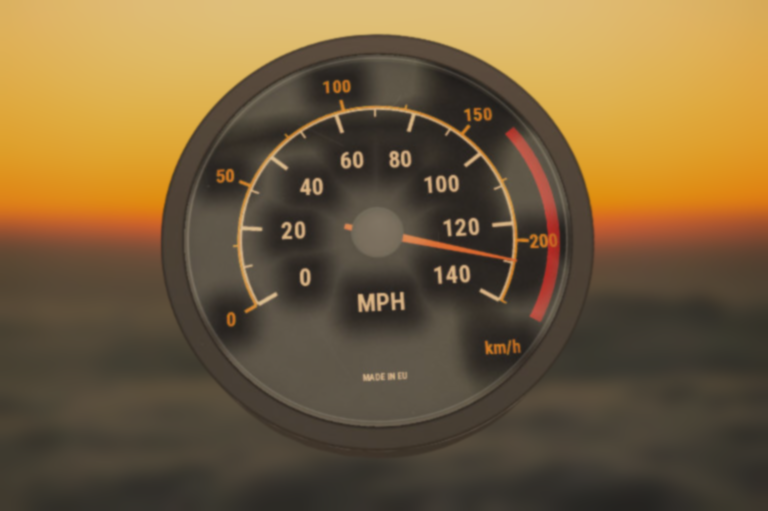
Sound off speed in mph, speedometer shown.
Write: 130 mph
